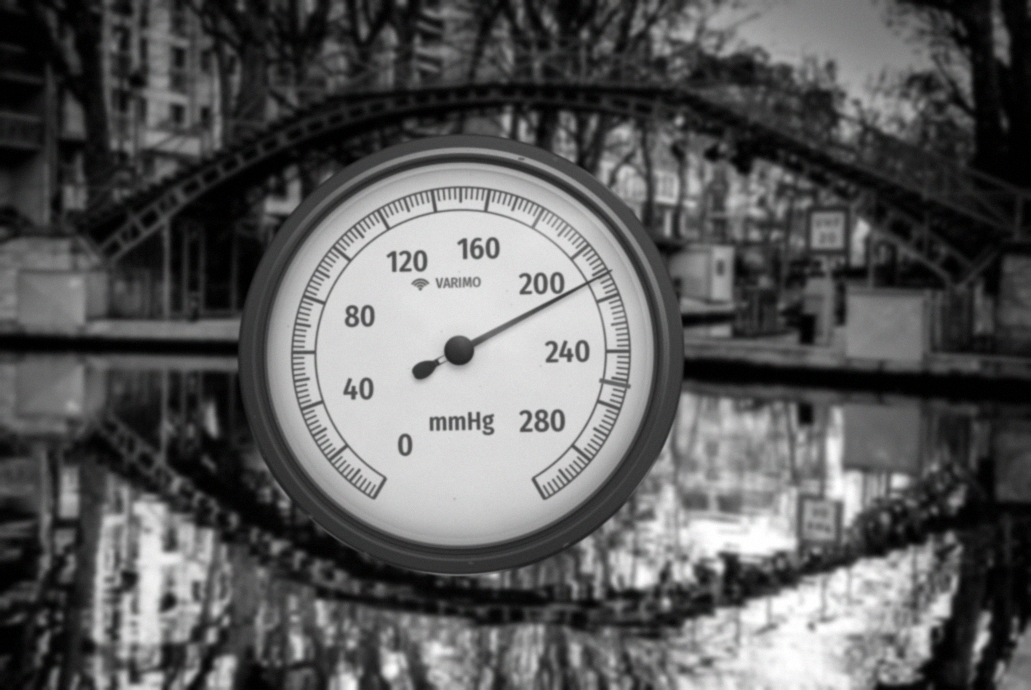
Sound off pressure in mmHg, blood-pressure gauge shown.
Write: 212 mmHg
